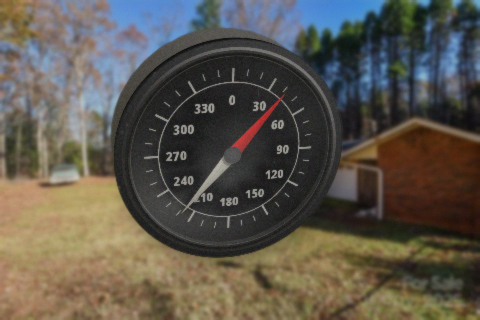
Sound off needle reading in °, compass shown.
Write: 40 °
